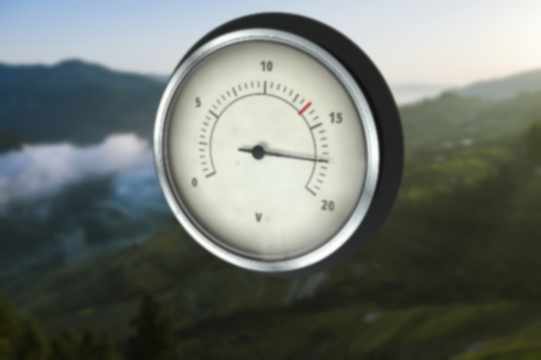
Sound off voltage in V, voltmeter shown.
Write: 17.5 V
